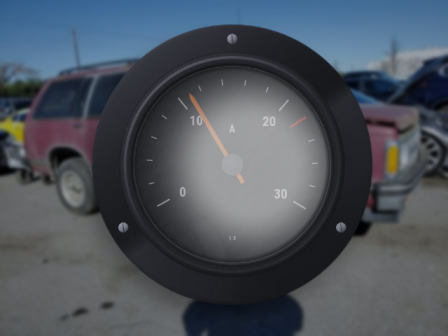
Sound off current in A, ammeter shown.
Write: 11 A
